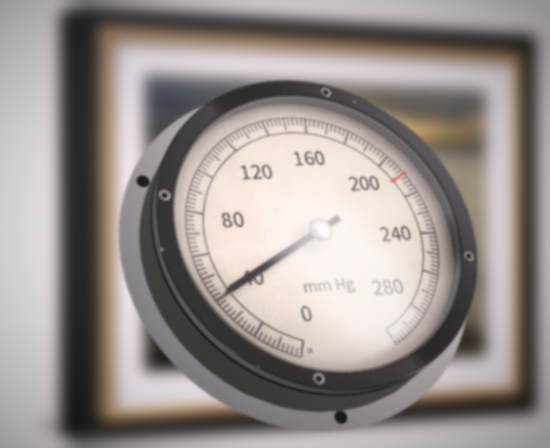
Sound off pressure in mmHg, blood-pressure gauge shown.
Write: 40 mmHg
